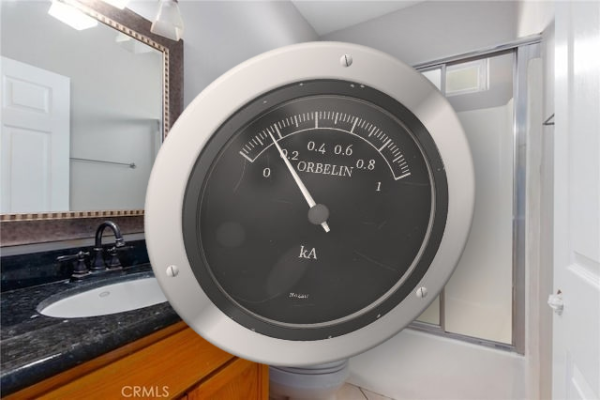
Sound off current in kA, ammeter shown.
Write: 0.16 kA
